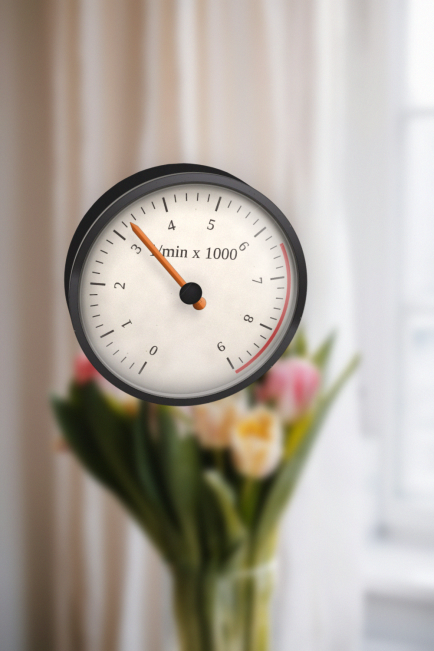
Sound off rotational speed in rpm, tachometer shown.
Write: 3300 rpm
